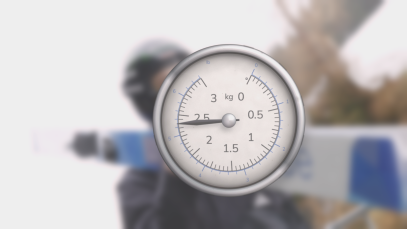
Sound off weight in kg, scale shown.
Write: 2.4 kg
